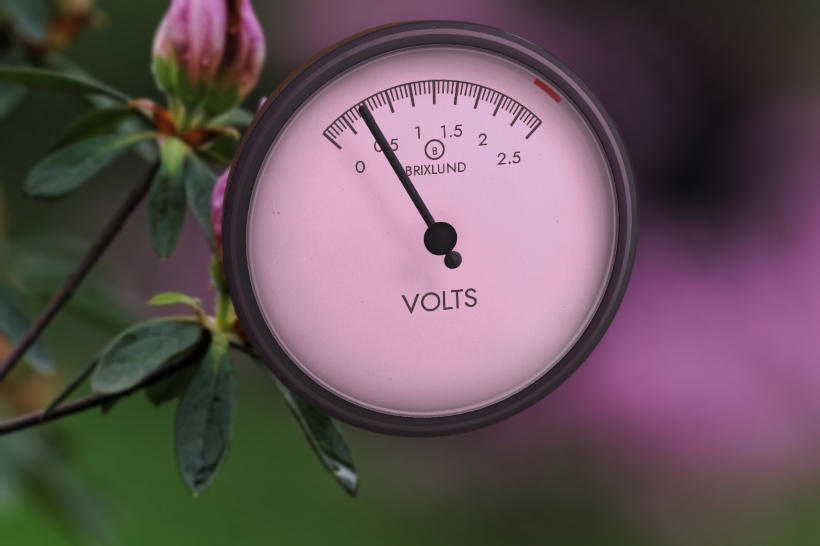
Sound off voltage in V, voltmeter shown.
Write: 0.45 V
